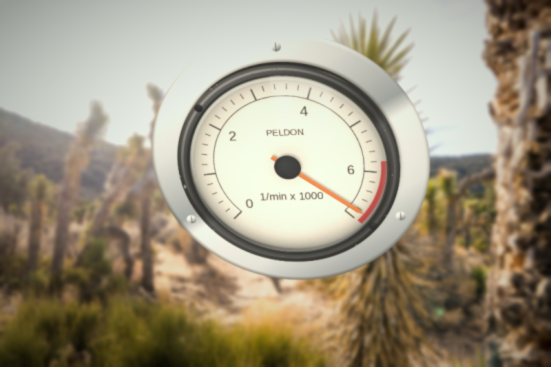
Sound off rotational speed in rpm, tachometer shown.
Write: 6800 rpm
